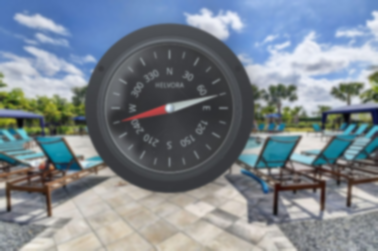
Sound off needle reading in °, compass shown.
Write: 255 °
